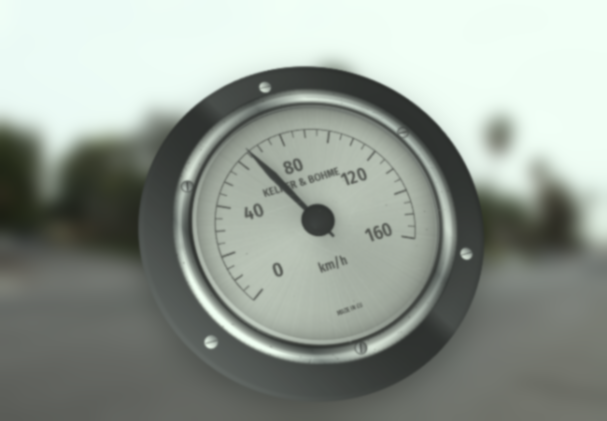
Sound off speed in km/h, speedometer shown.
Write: 65 km/h
